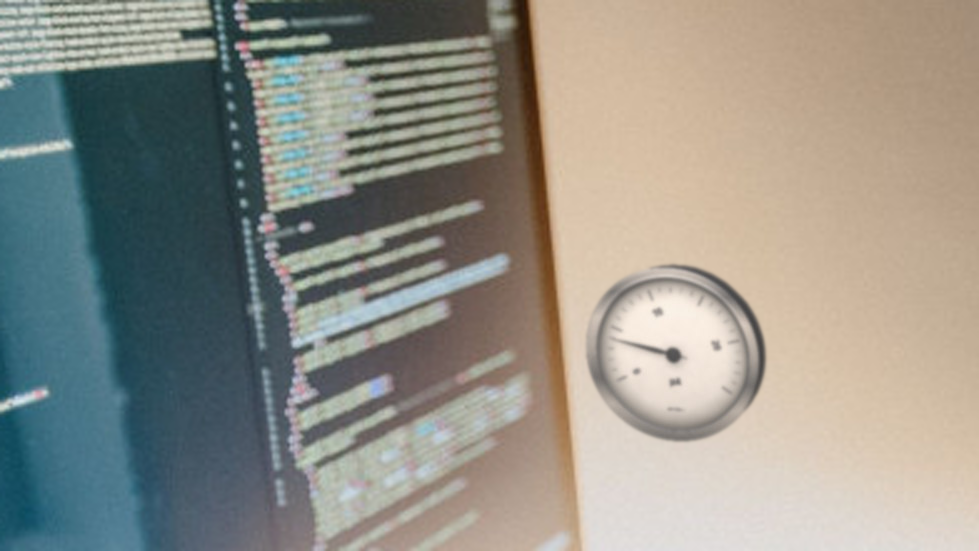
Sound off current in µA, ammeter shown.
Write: 4 µA
